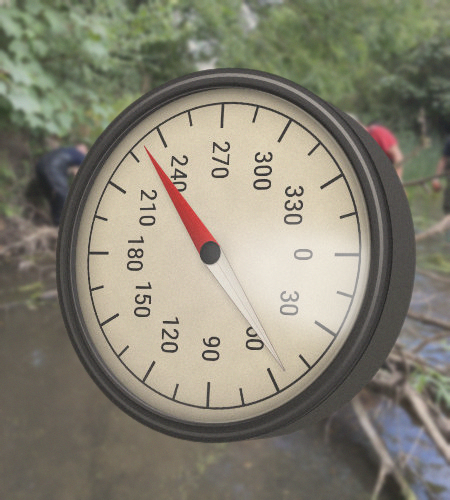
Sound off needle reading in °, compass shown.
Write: 232.5 °
